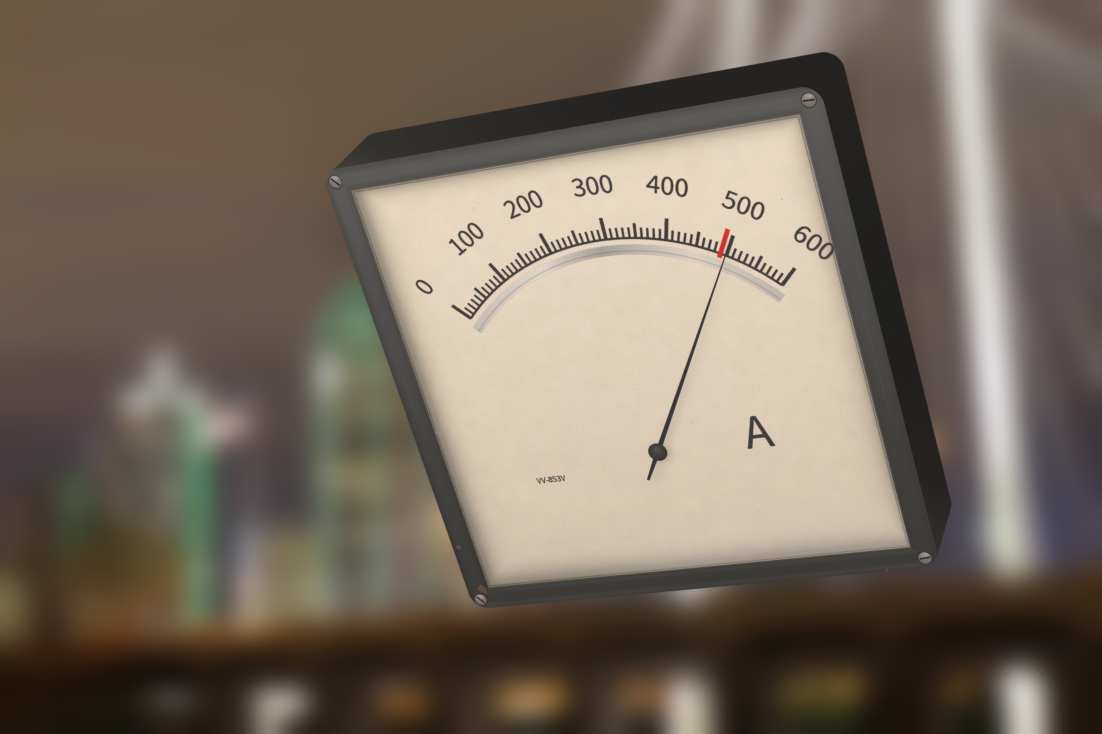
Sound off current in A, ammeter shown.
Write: 500 A
